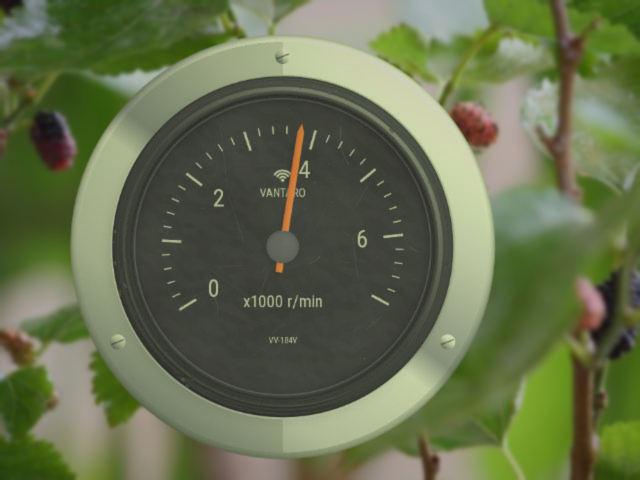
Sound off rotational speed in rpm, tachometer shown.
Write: 3800 rpm
